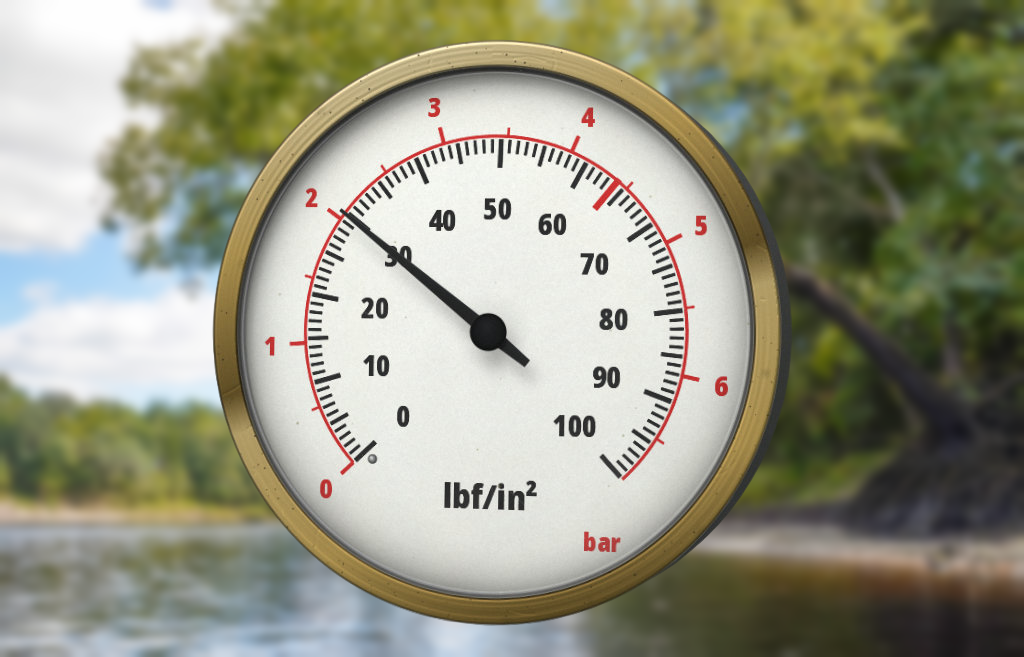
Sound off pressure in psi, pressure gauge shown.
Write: 30 psi
